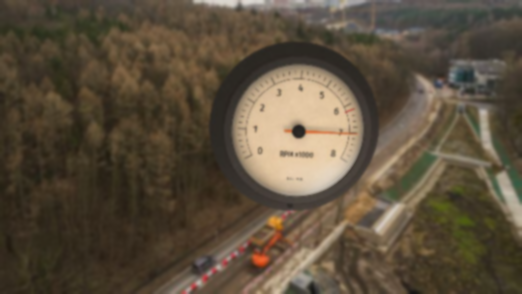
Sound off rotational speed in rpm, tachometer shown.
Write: 7000 rpm
